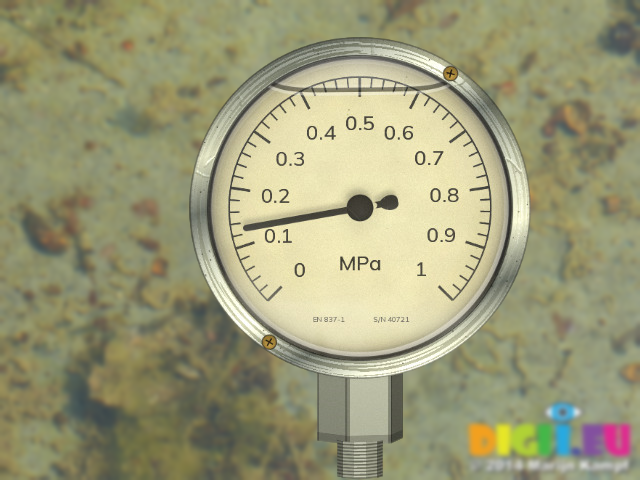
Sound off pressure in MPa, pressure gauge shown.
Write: 0.13 MPa
